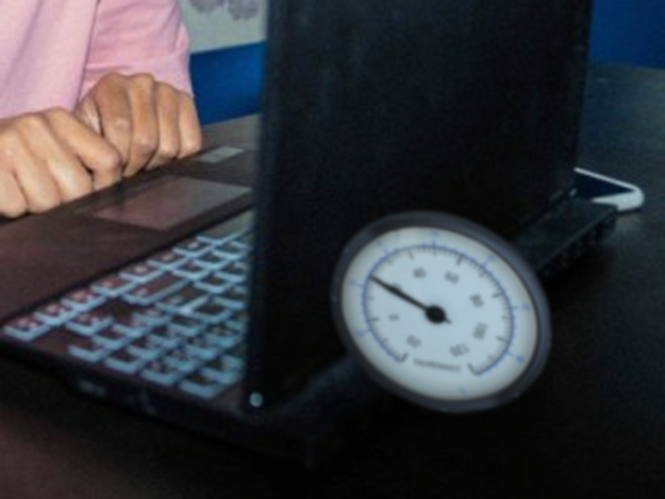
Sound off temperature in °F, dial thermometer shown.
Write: 20 °F
